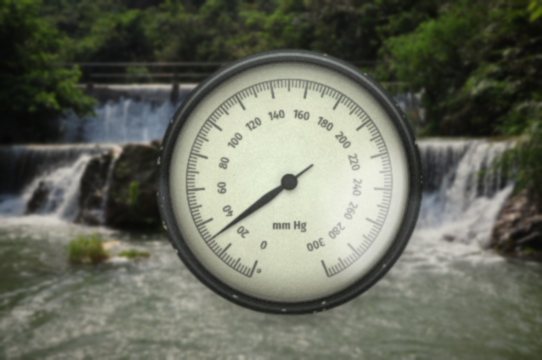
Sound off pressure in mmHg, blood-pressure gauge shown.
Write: 30 mmHg
